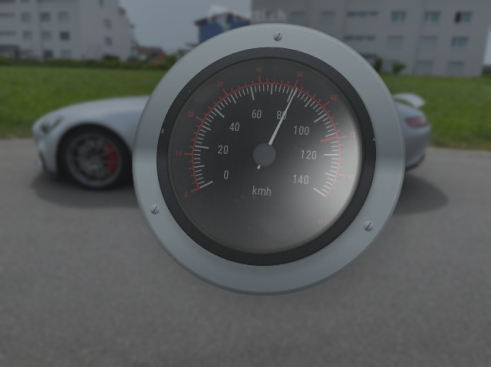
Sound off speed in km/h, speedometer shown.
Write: 82 km/h
